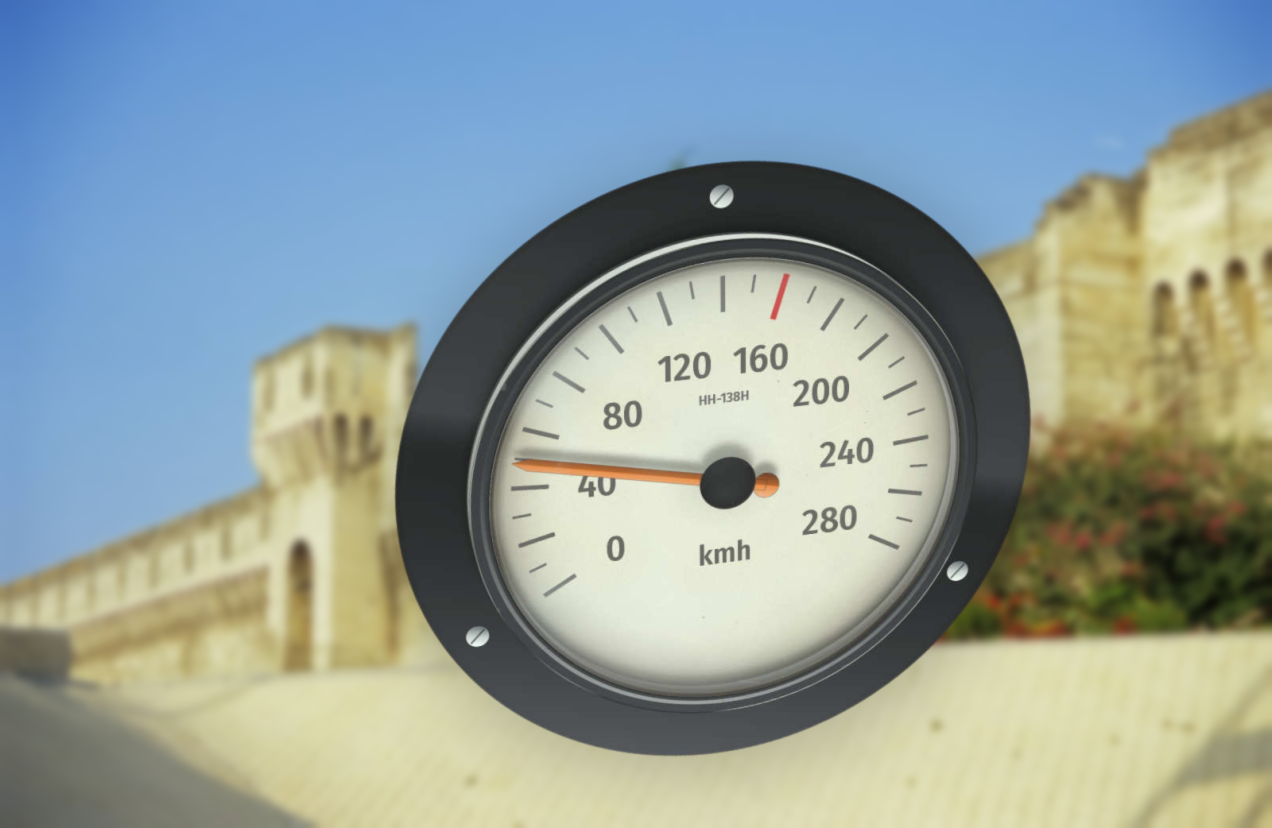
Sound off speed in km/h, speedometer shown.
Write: 50 km/h
